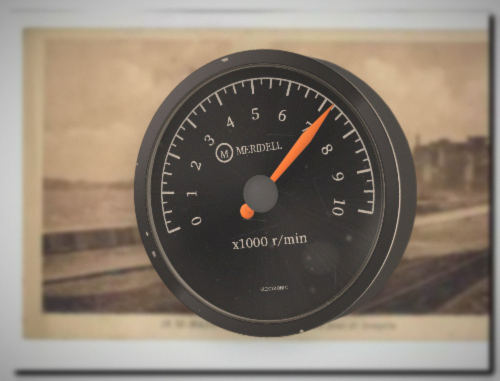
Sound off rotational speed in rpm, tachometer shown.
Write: 7250 rpm
